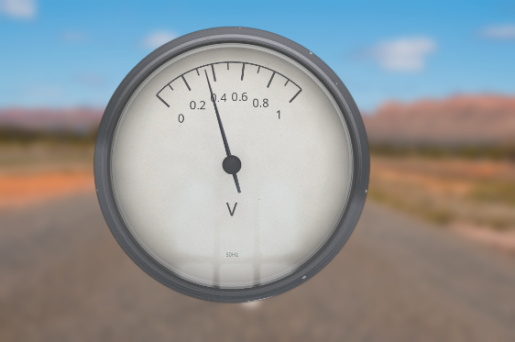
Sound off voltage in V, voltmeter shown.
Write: 0.35 V
